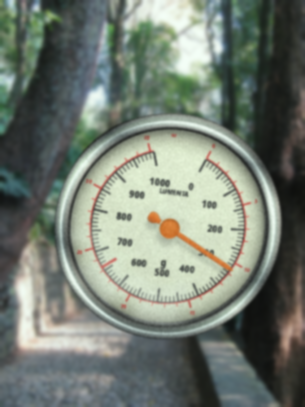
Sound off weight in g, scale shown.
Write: 300 g
